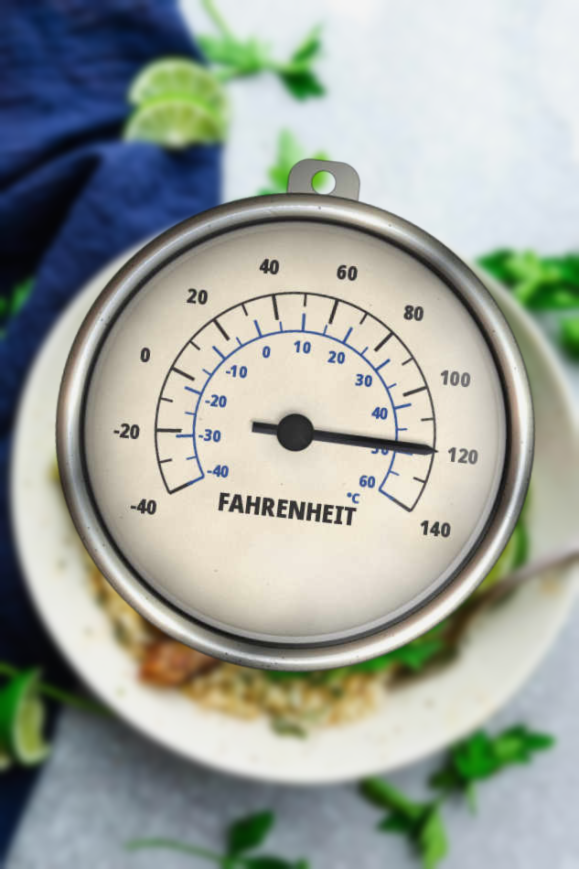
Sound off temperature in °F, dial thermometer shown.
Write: 120 °F
